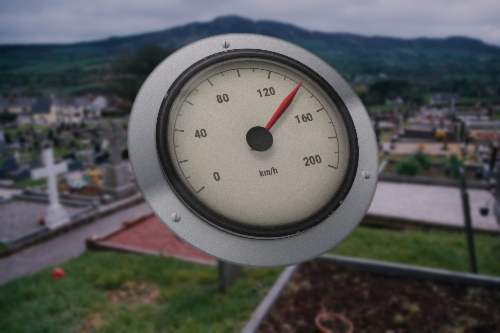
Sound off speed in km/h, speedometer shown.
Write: 140 km/h
